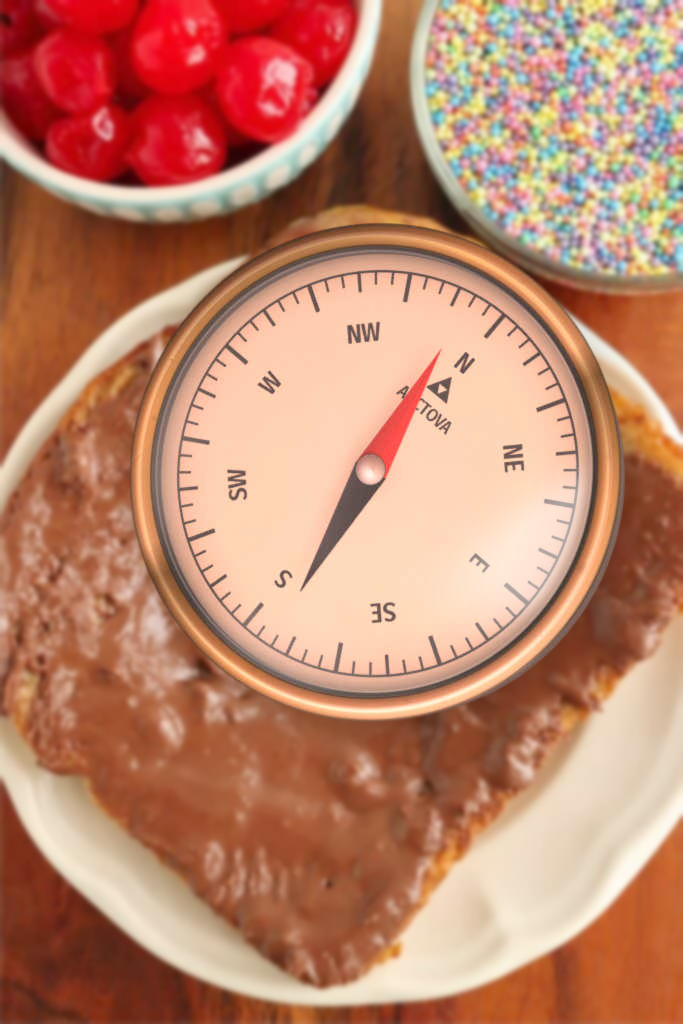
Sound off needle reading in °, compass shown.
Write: 350 °
